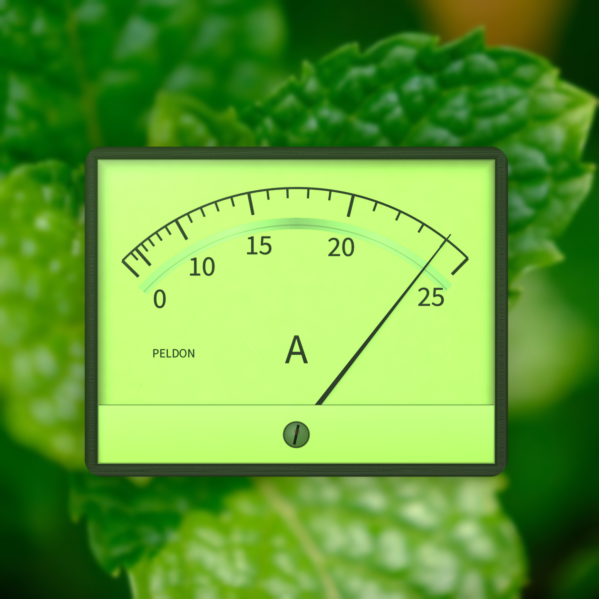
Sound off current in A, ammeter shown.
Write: 24 A
